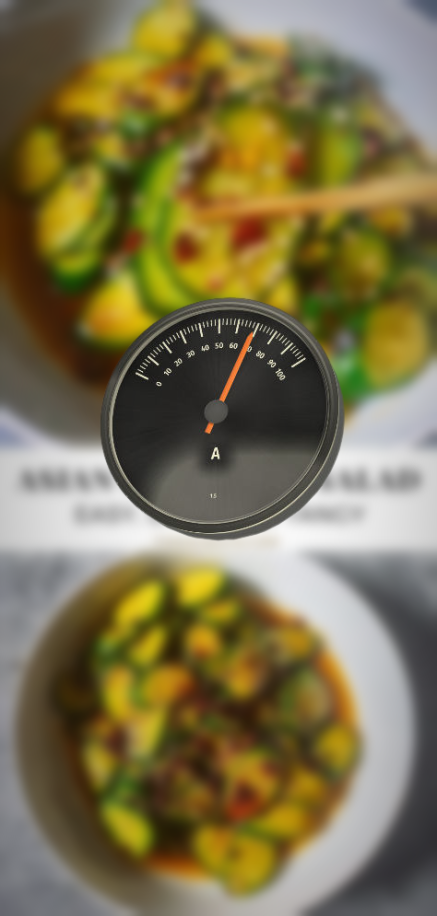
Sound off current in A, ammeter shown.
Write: 70 A
